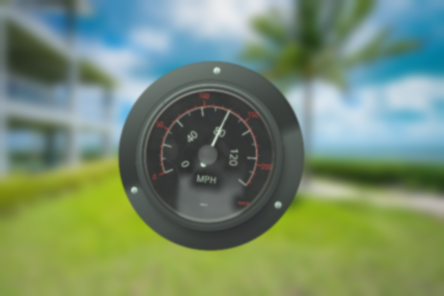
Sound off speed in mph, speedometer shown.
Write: 80 mph
